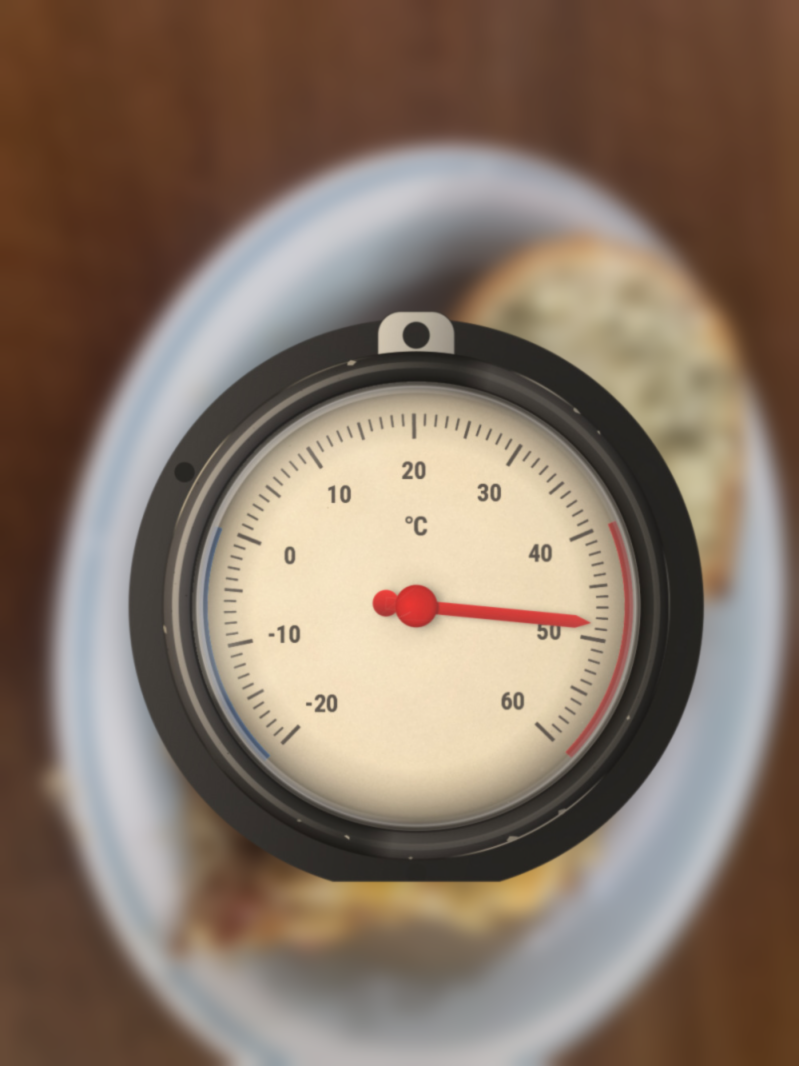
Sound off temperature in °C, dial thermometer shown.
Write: 48.5 °C
